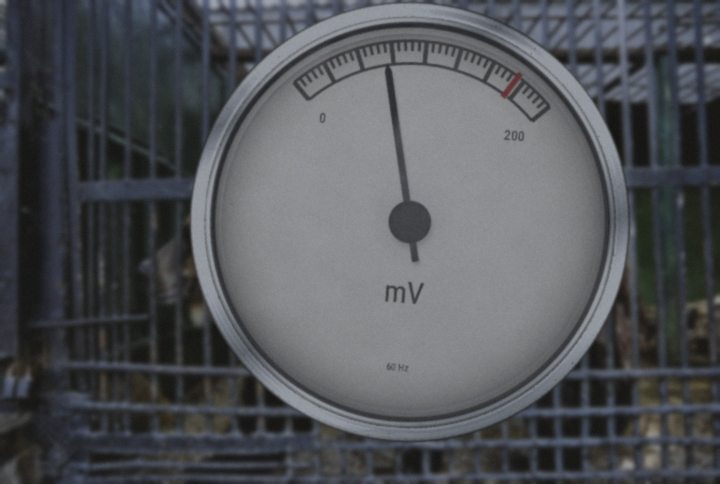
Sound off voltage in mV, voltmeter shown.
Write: 70 mV
